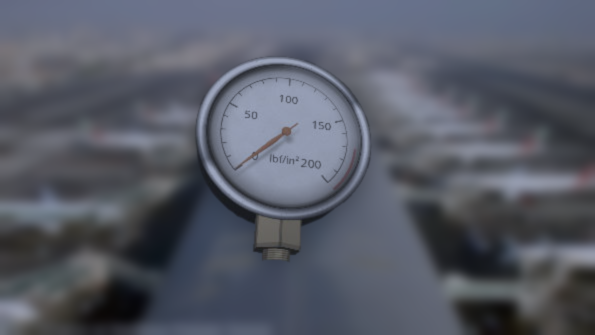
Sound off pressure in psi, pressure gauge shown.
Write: 0 psi
